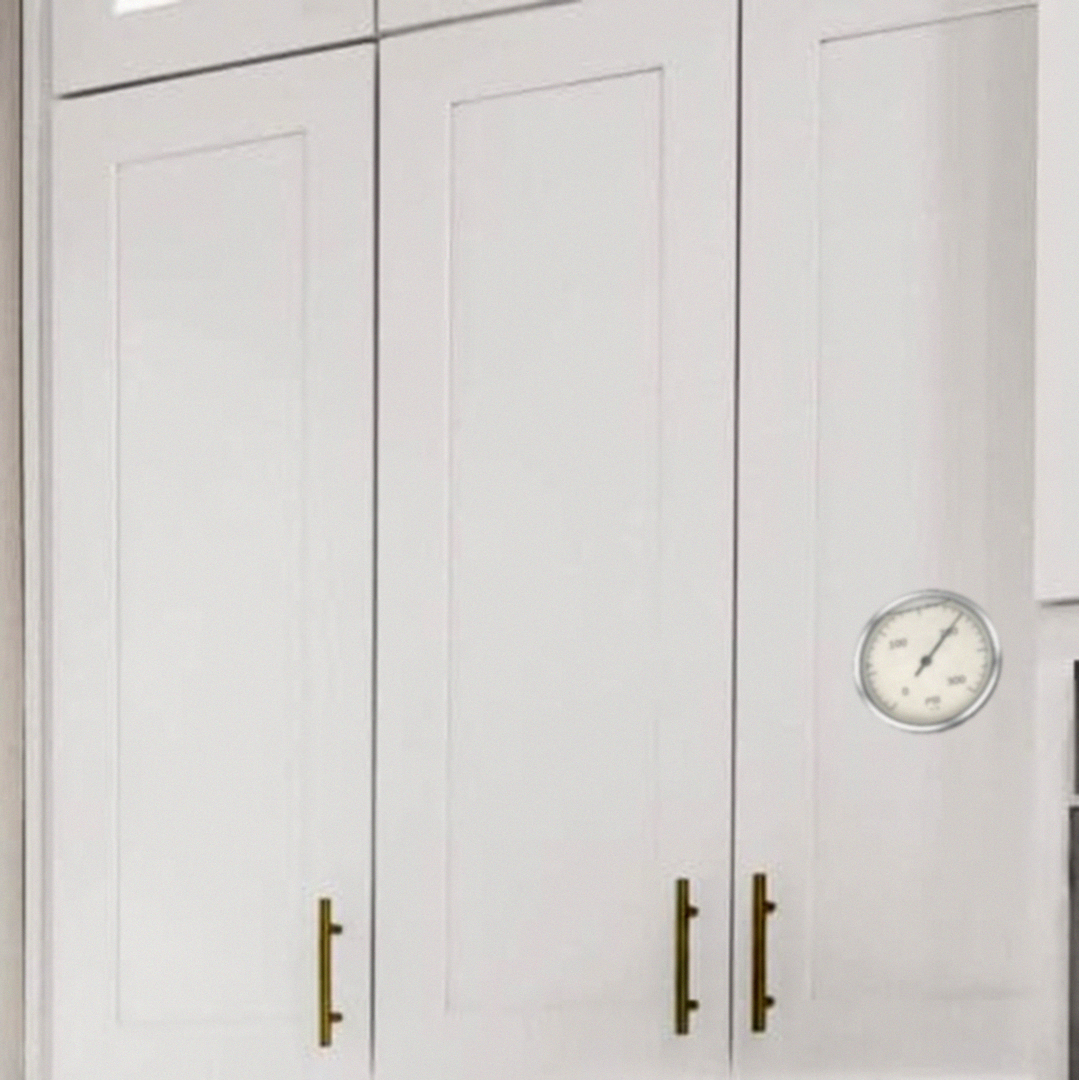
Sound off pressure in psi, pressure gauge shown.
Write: 200 psi
